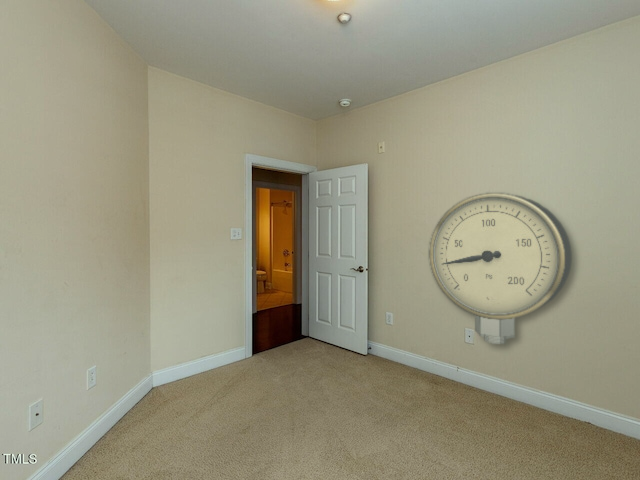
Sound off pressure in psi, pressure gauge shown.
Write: 25 psi
